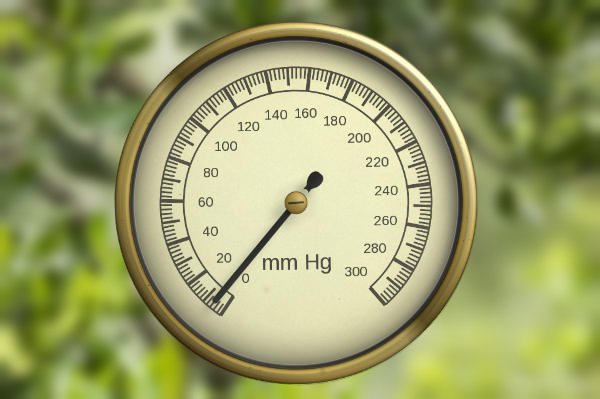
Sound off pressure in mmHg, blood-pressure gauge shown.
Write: 6 mmHg
